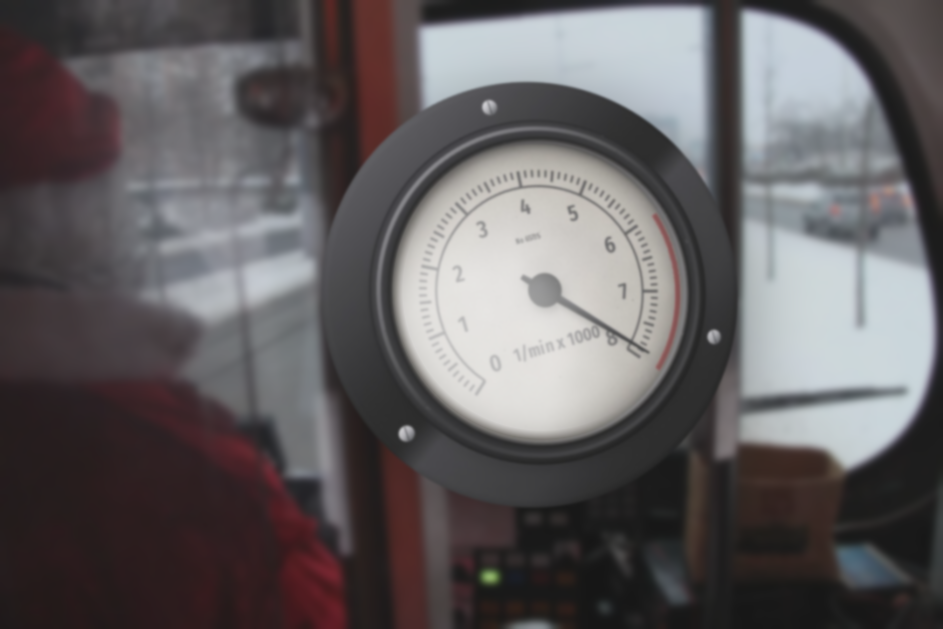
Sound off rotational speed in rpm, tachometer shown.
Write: 7900 rpm
